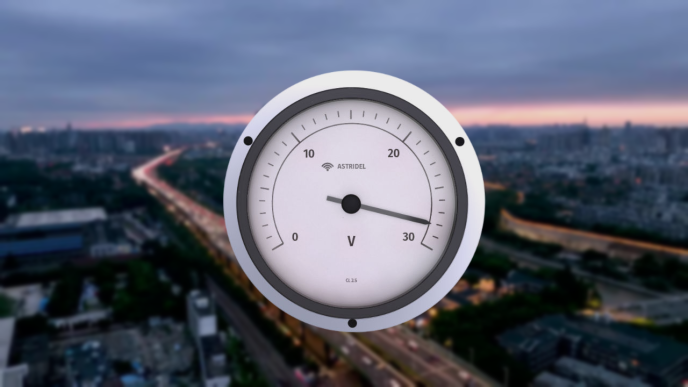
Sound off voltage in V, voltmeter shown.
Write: 28 V
